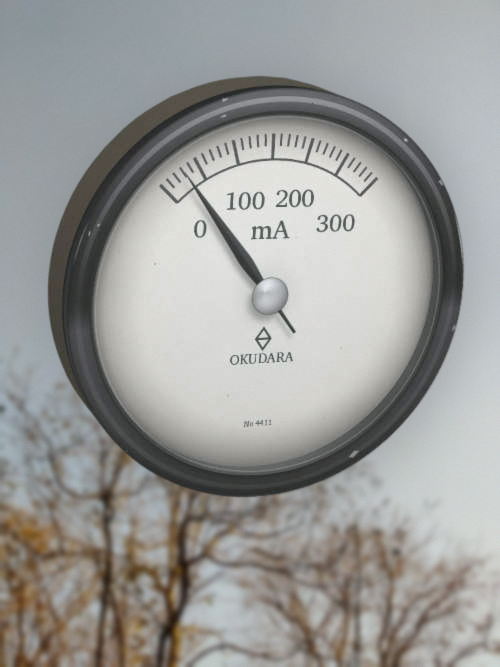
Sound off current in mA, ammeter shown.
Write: 30 mA
